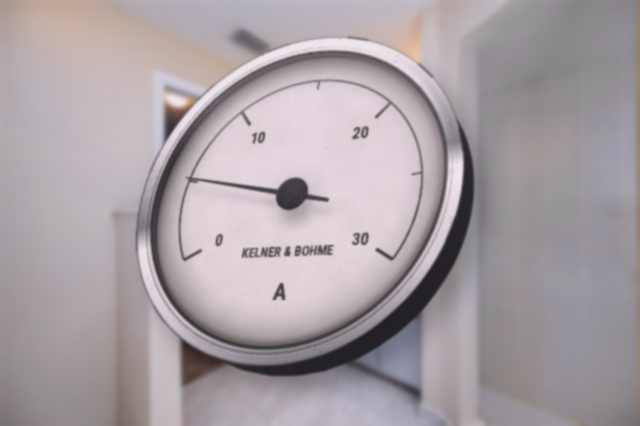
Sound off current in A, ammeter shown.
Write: 5 A
